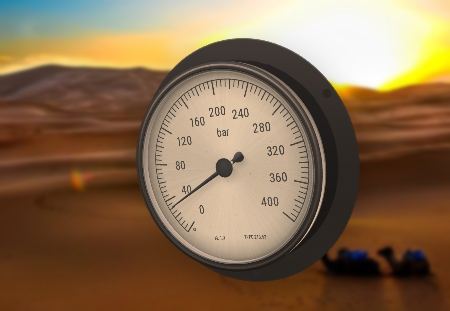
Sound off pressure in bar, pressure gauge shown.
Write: 30 bar
